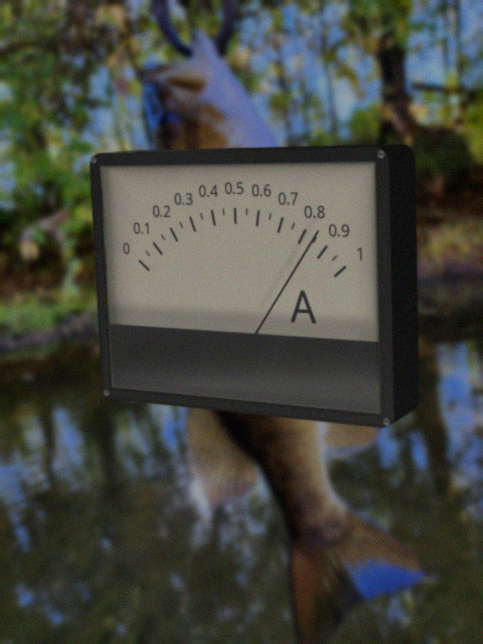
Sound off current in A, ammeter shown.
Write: 0.85 A
